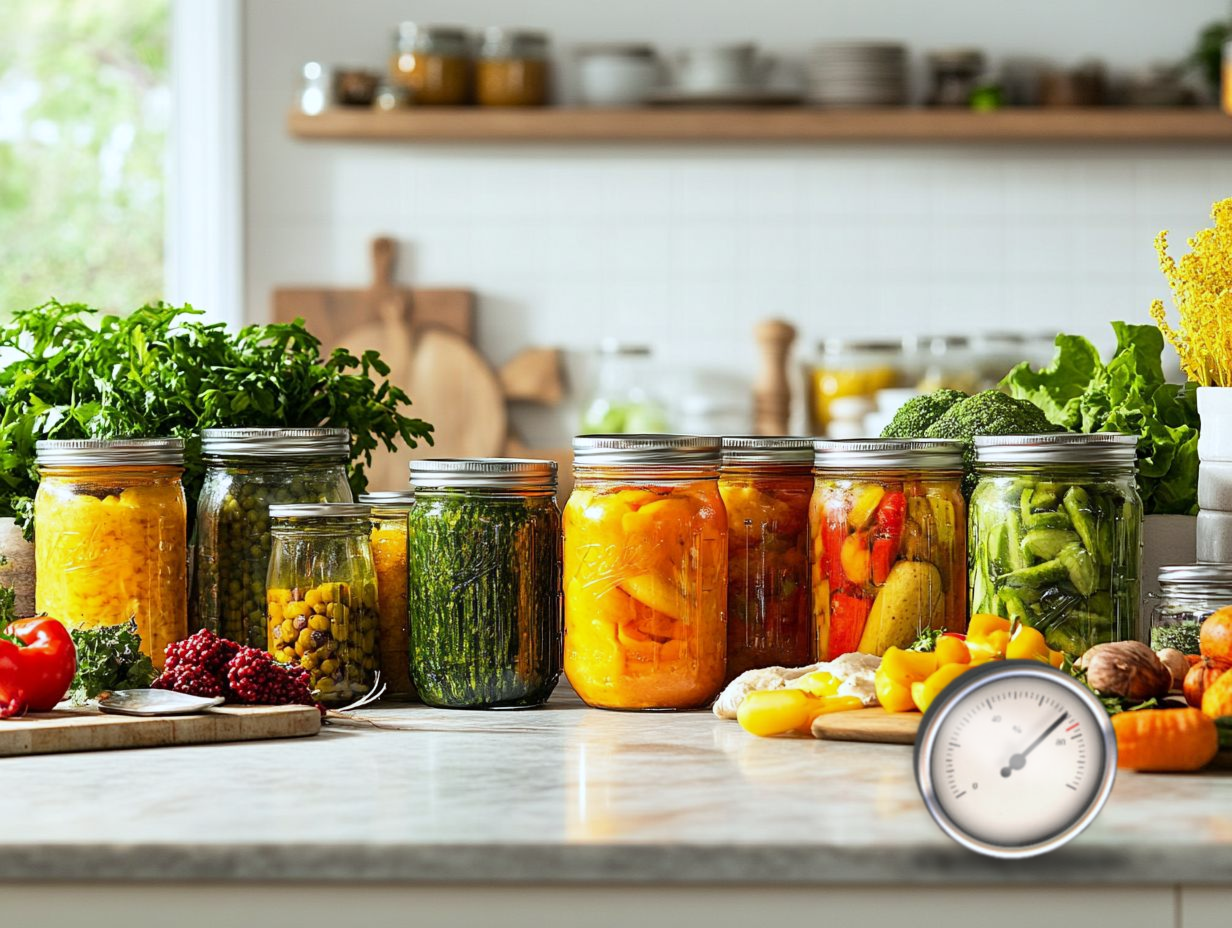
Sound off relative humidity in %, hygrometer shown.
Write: 70 %
